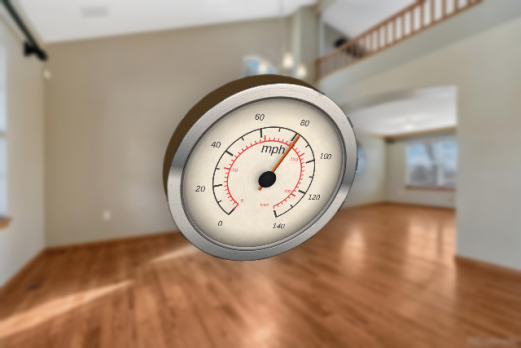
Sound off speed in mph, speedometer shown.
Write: 80 mph
